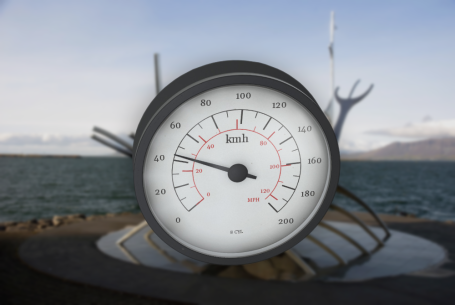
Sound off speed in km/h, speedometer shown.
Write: 45 km/h
